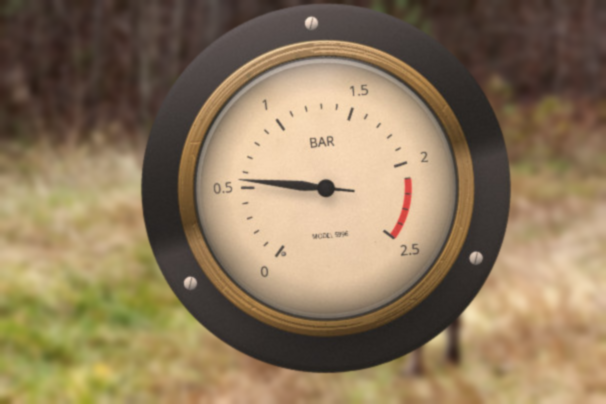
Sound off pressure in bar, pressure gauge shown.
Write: 0.55 bar
